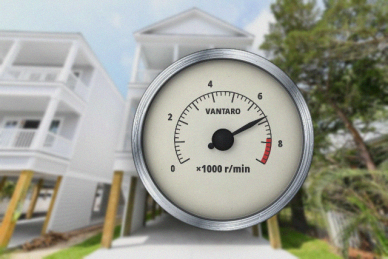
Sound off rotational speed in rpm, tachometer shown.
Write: 6800 rpm
